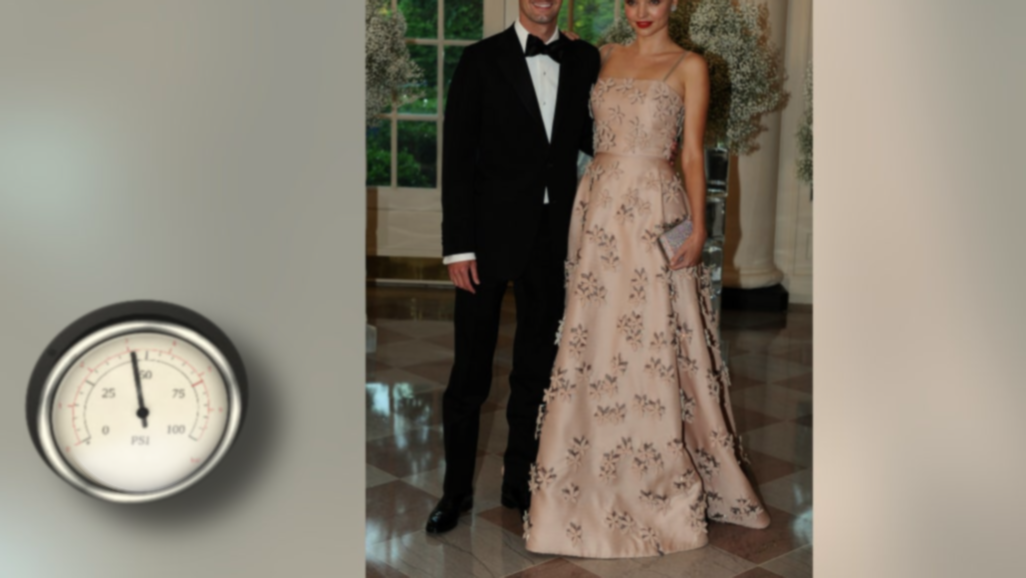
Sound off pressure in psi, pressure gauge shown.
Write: 45 psi
